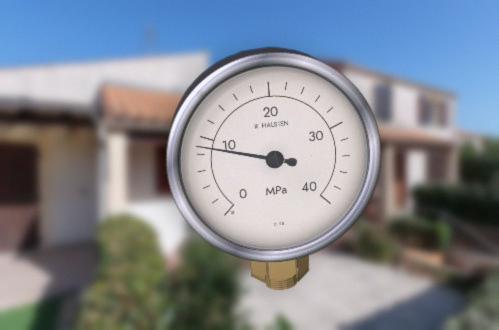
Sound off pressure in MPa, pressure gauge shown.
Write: 9 MPa
